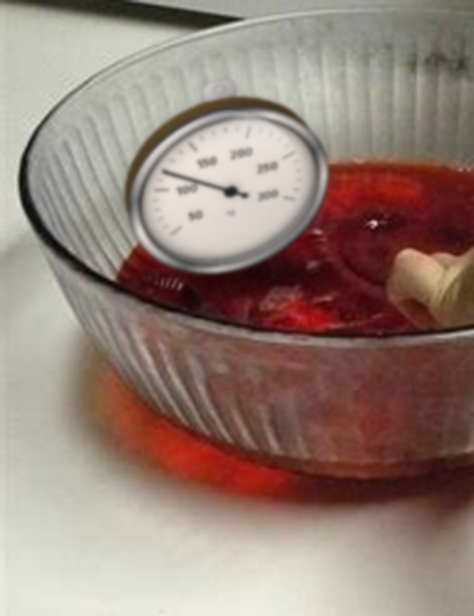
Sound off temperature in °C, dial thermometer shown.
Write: 120 °C
